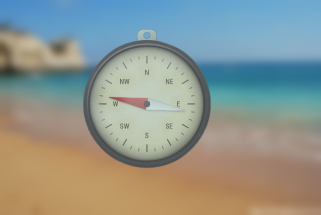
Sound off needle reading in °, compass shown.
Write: 280 °
